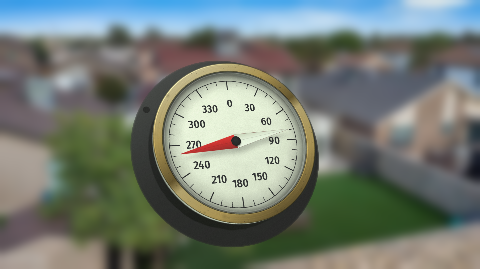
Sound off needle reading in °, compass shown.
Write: 260 °
